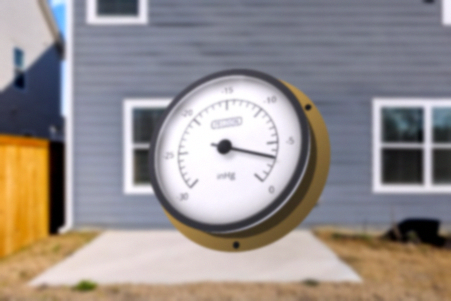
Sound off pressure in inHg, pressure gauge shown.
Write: -3 inHg
